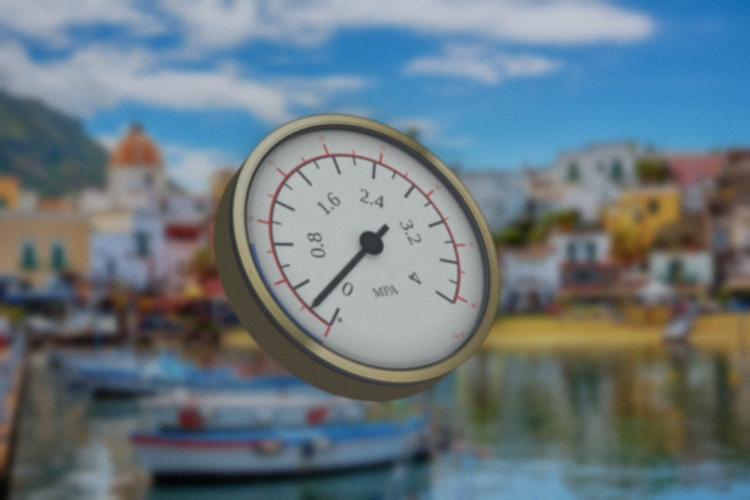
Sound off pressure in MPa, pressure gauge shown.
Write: 0.2 MPa
